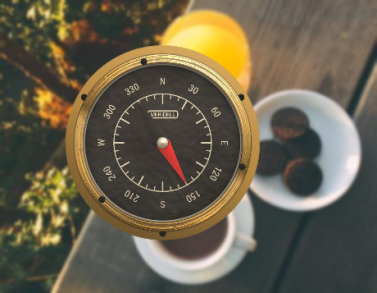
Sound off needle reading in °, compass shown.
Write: 150 °
